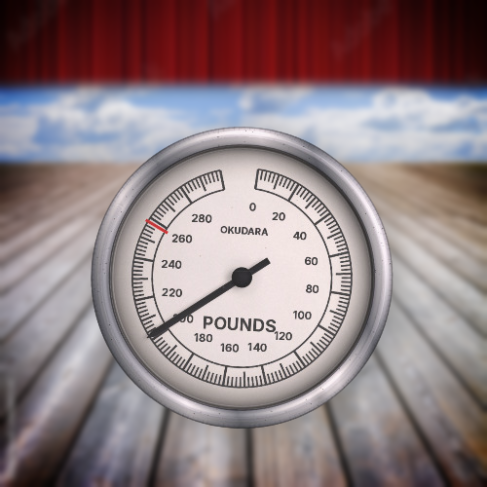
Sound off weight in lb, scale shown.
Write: 202 lb
